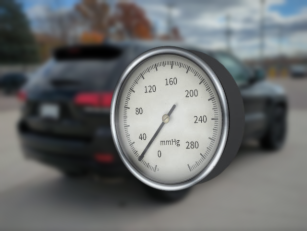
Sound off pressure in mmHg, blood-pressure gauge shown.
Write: 20 mmHg
